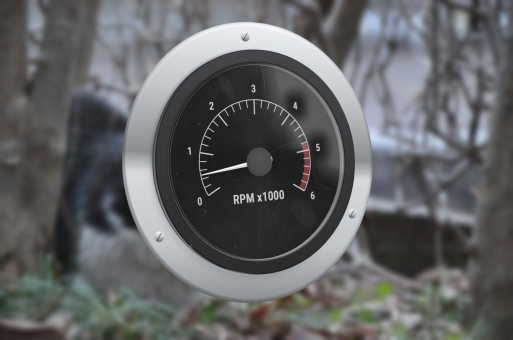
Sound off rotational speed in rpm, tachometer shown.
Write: 500 rpm
